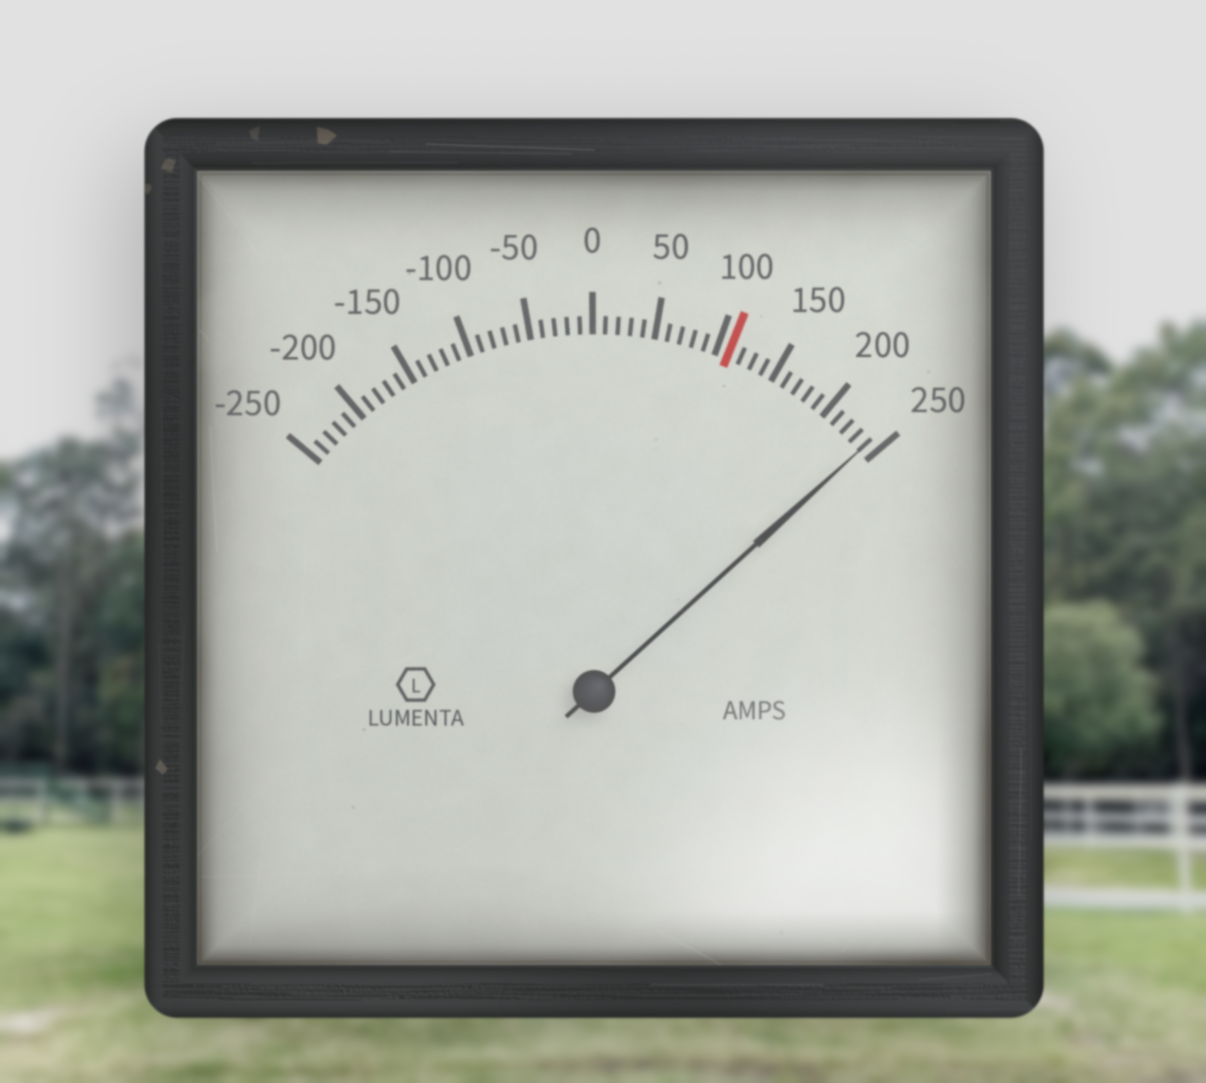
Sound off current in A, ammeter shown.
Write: 240 A
